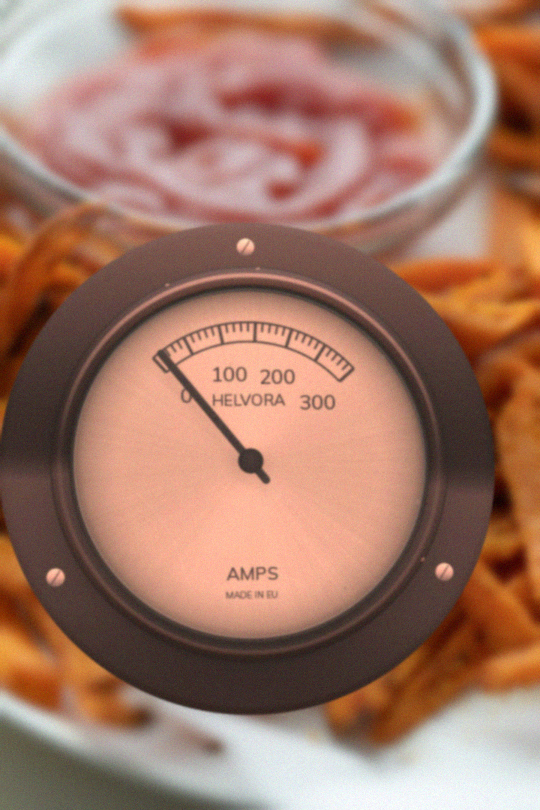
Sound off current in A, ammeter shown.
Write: 10 A
